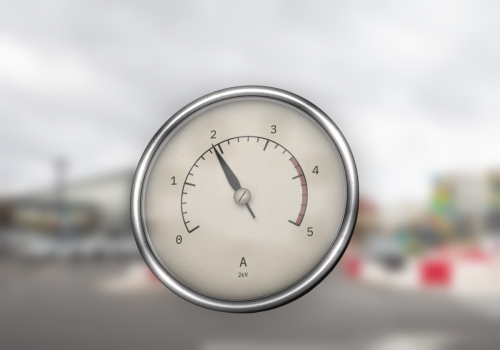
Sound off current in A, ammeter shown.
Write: 1.9 A
